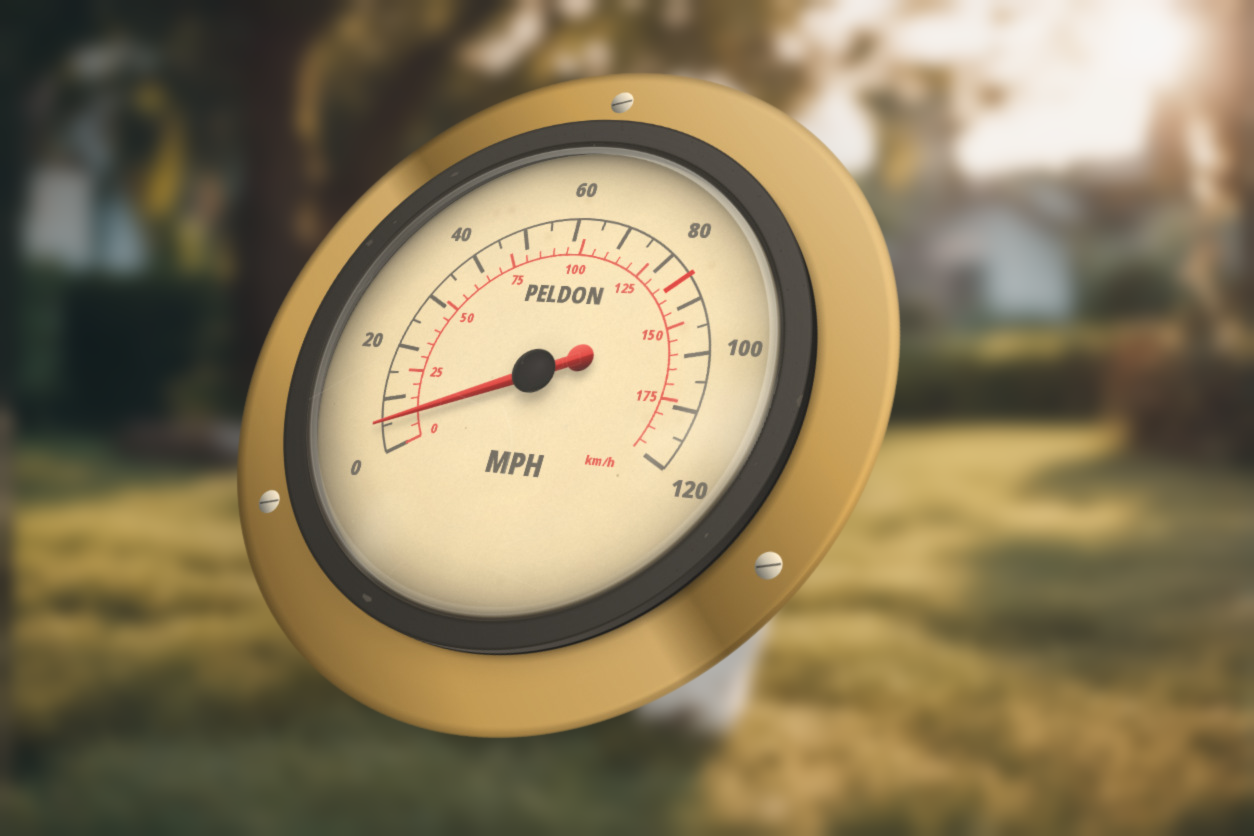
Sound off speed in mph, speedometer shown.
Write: 5 mph
